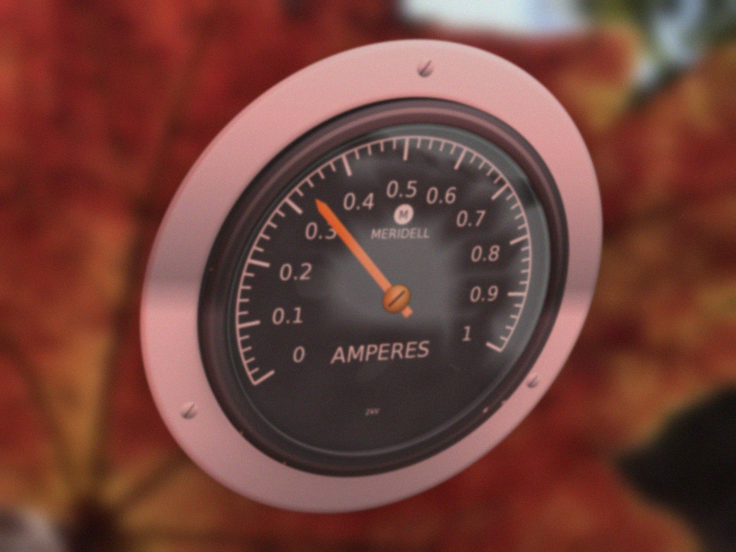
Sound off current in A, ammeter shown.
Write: 0.33 A
